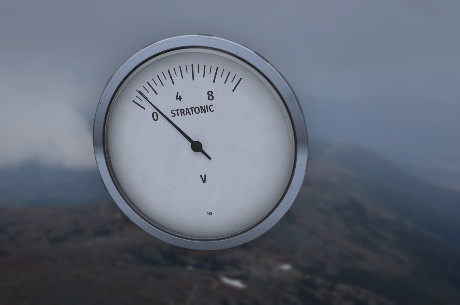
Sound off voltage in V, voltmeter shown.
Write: 1 V
